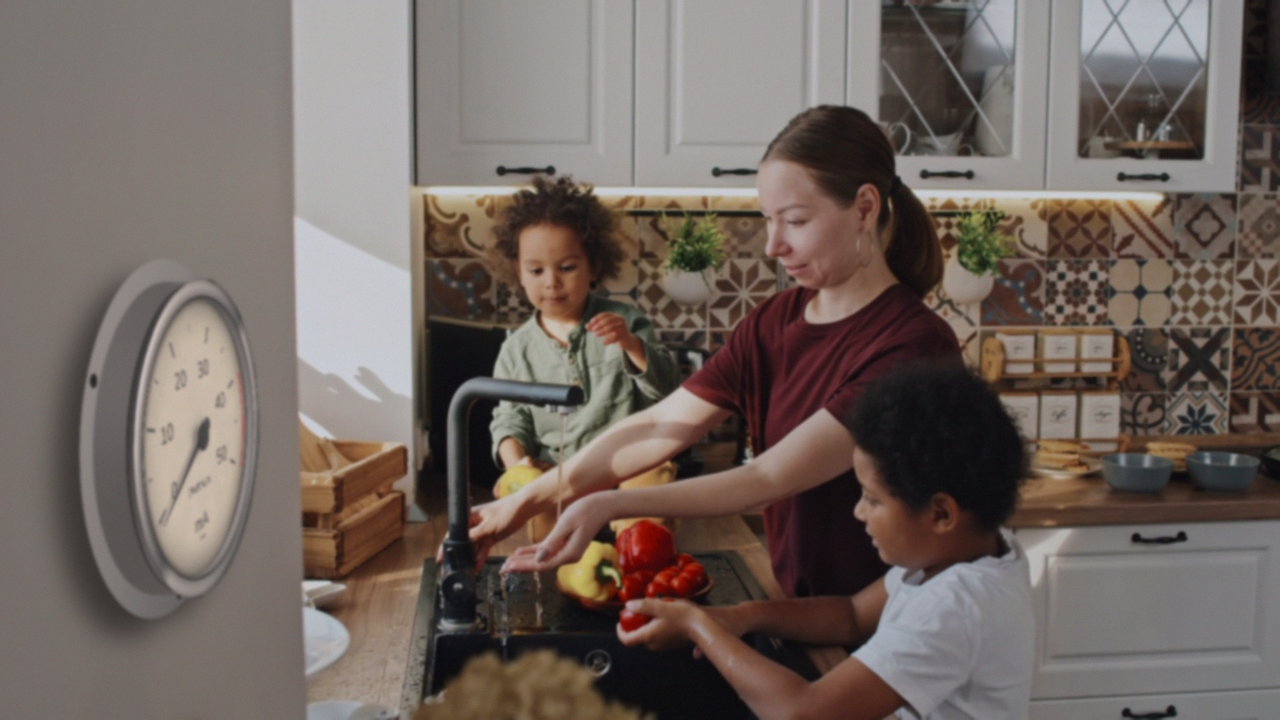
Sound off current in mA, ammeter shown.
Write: 0 mA
